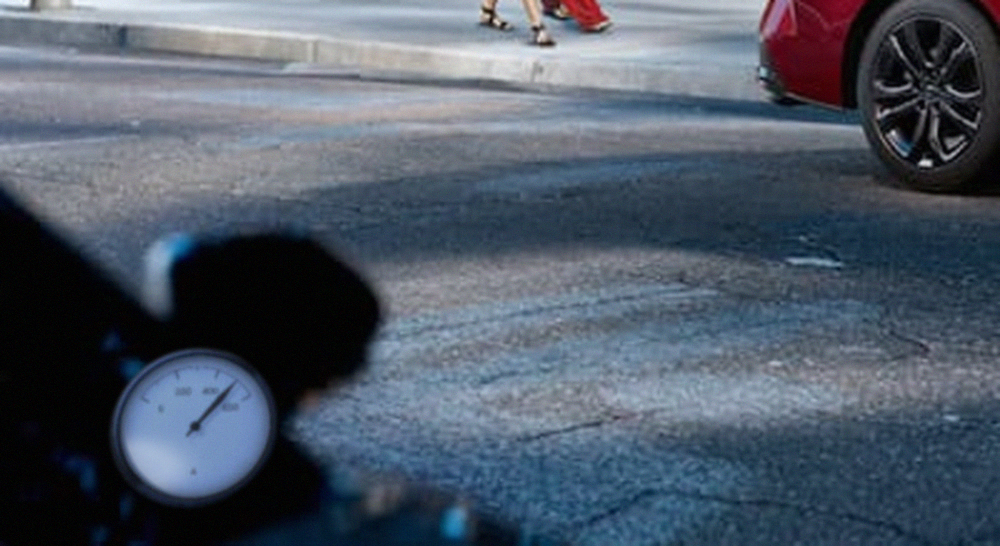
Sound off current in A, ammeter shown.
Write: 500 A
